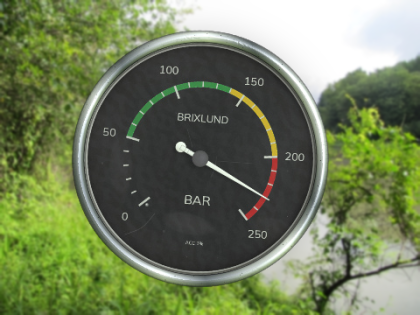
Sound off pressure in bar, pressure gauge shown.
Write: 230 bar
